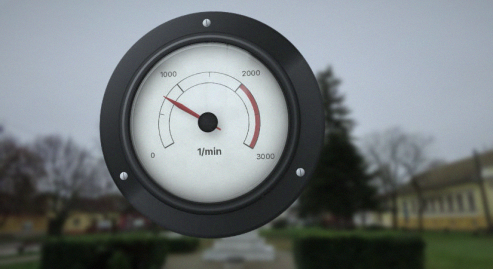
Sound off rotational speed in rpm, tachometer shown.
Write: 750 rpm
